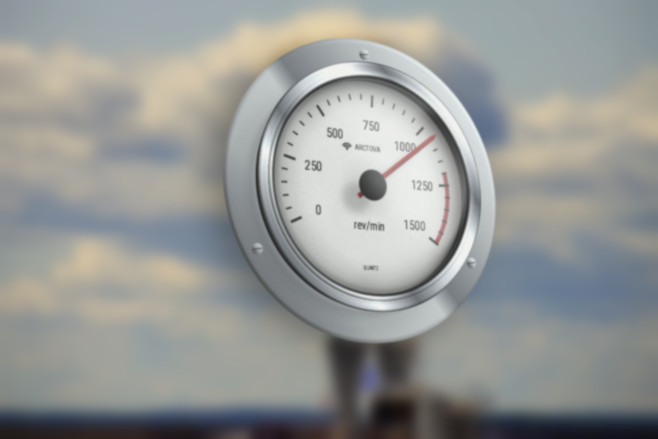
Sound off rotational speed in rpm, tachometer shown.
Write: 1050 rpm
